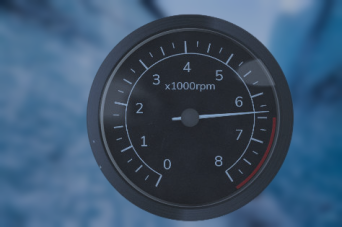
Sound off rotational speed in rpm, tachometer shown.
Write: 6375 rpm
